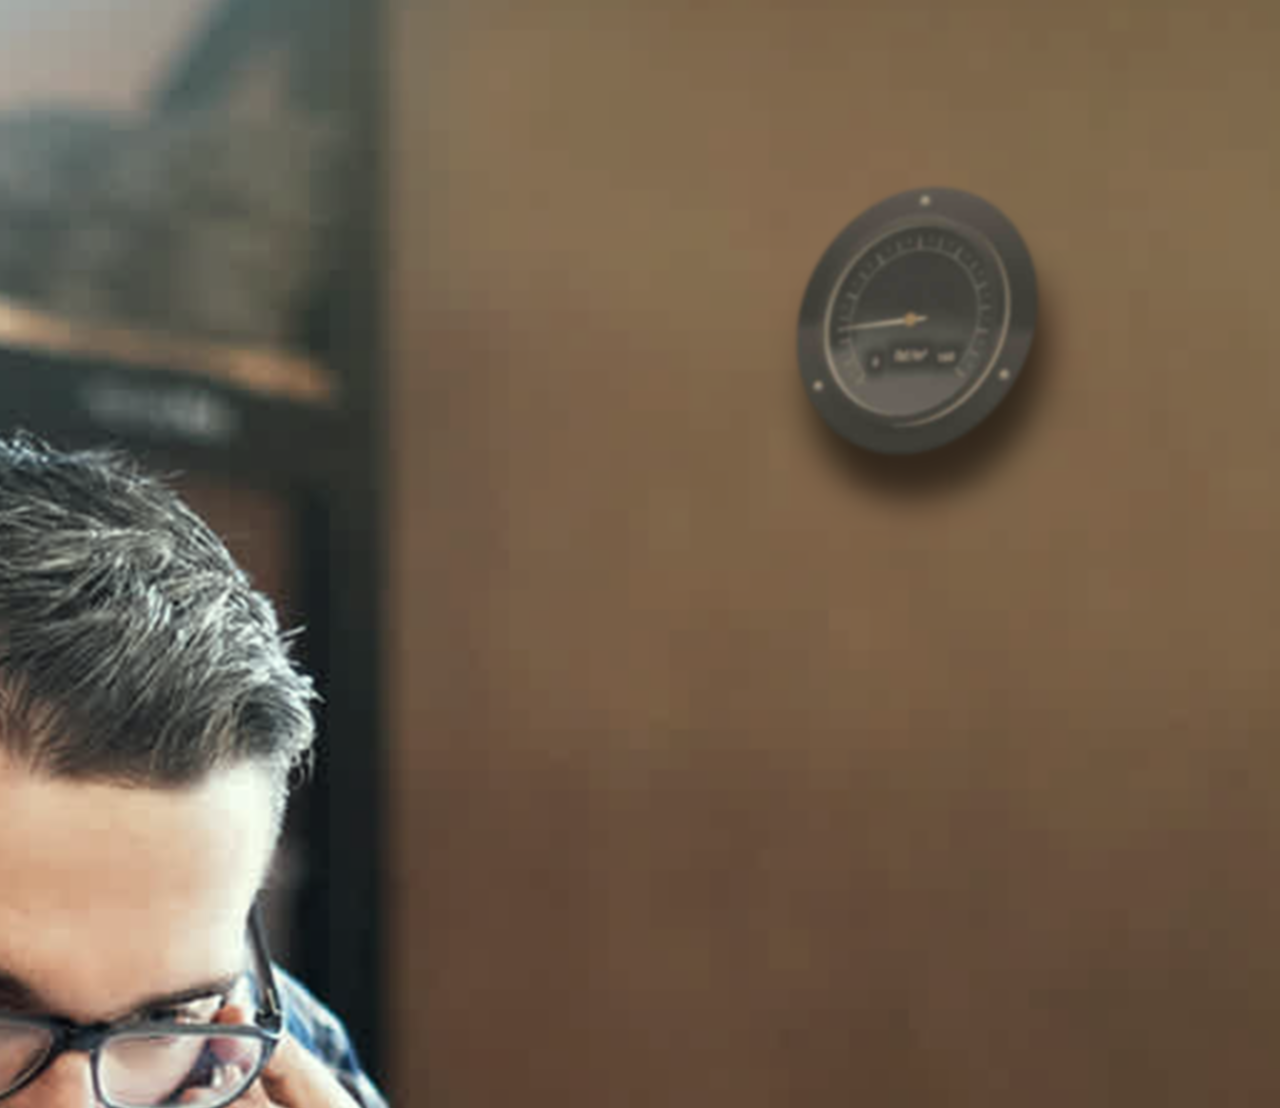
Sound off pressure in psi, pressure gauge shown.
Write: 25 psi
